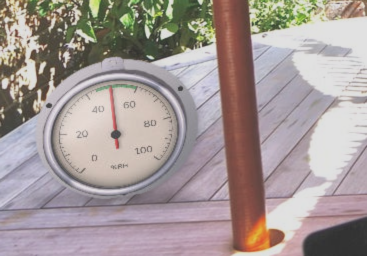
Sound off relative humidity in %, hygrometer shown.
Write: 50 %
